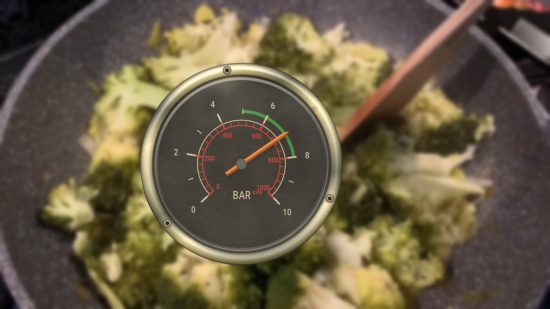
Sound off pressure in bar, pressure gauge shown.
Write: 7 bar
